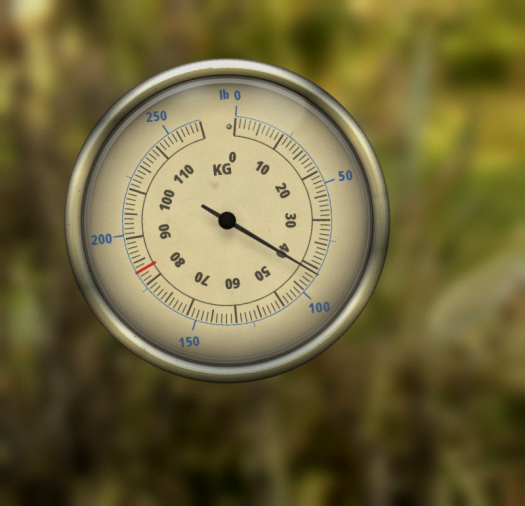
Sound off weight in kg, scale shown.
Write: 41 kg
